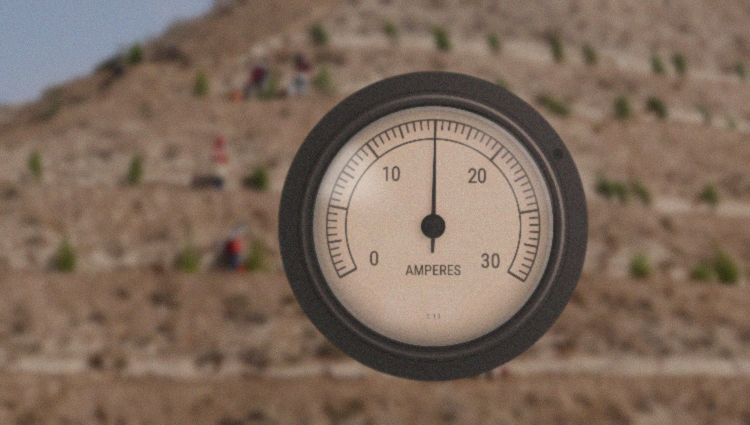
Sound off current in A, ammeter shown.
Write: 15 A
